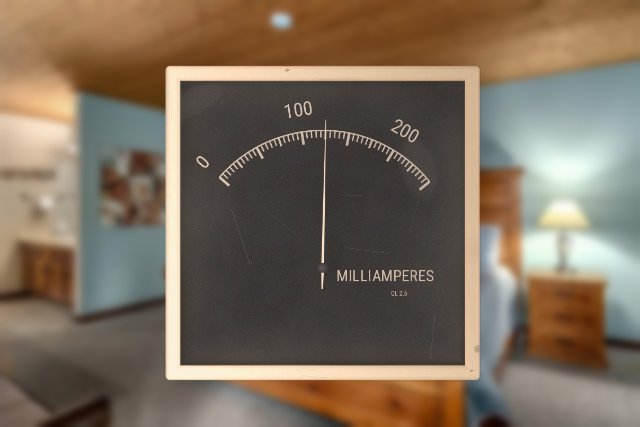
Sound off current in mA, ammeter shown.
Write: 125 mA
